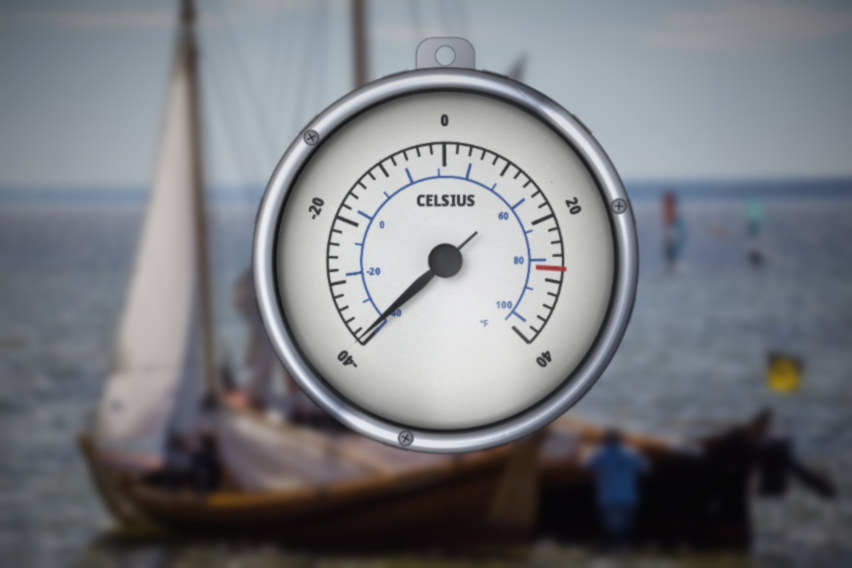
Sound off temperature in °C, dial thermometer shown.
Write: -39 °C
